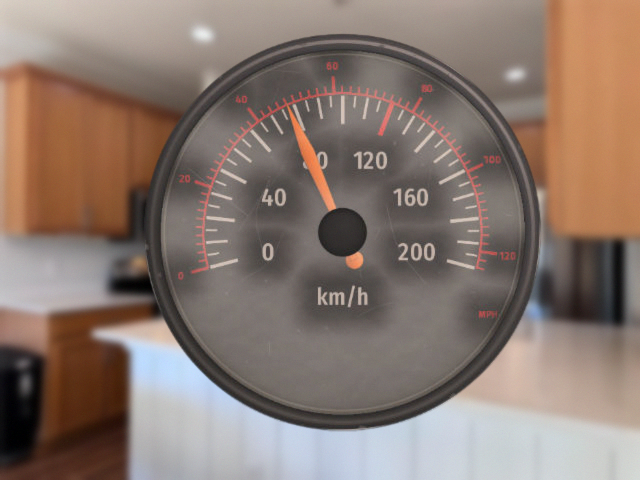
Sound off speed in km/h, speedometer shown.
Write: 77.5 km/h
